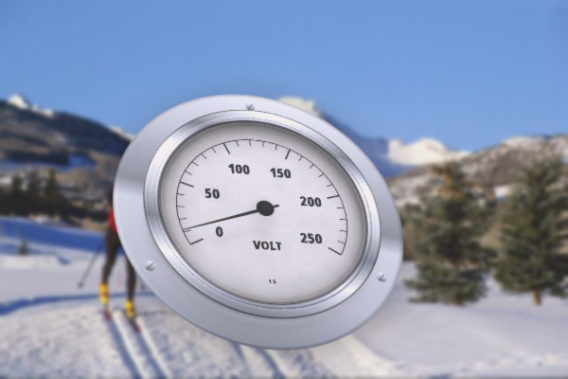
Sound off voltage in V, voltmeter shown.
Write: 10 V
